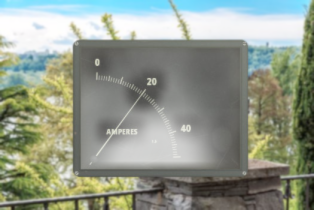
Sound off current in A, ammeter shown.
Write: 20 A
